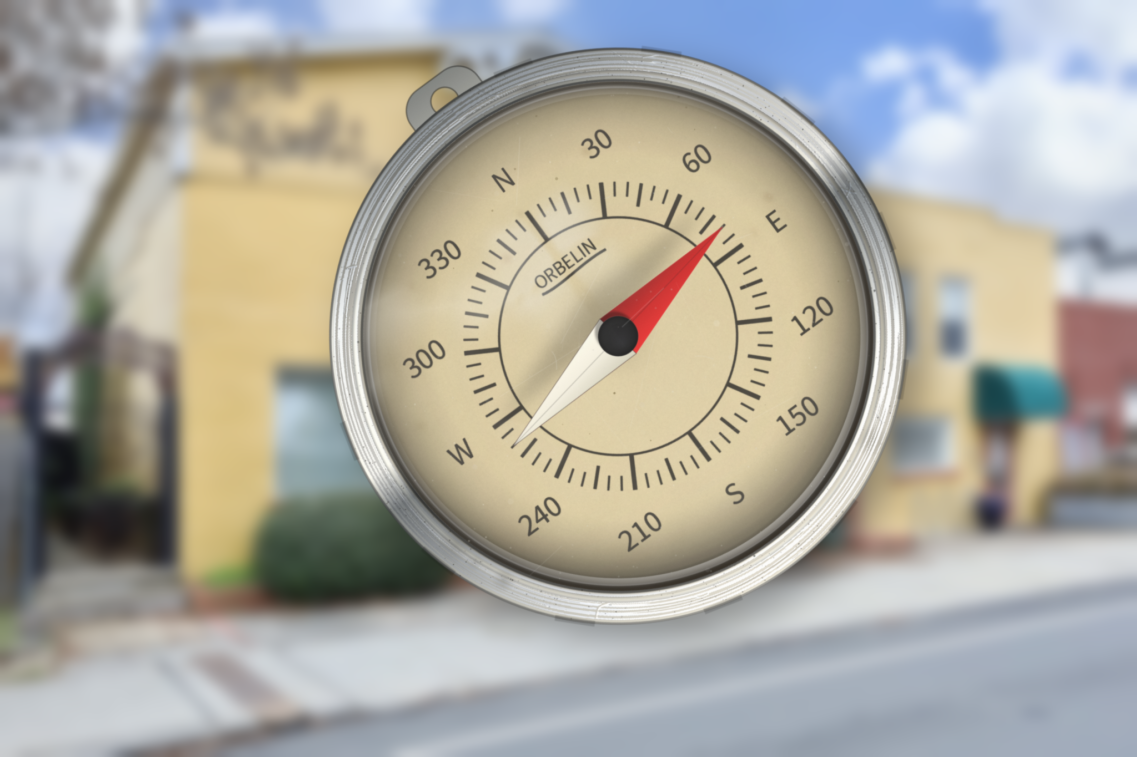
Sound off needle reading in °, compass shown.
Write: 80 °
